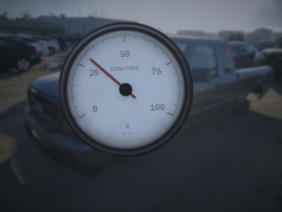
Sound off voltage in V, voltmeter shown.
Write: 30 V
